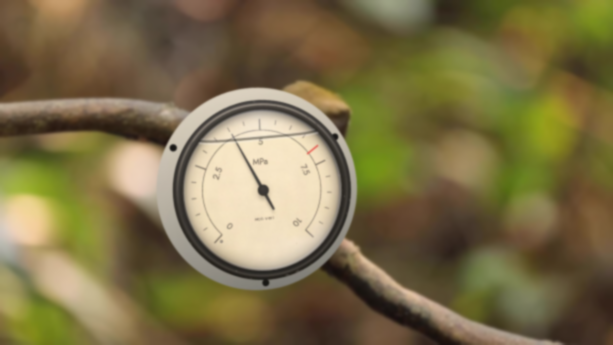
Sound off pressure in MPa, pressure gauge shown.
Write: 4 MPa
